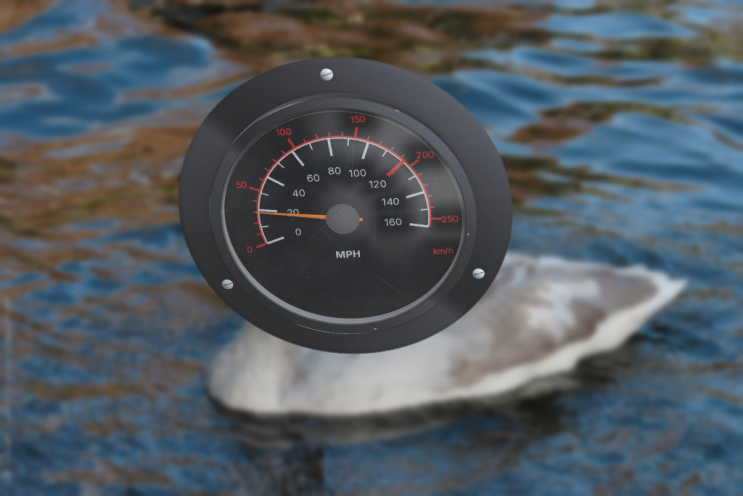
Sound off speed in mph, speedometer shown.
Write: 20 mph
